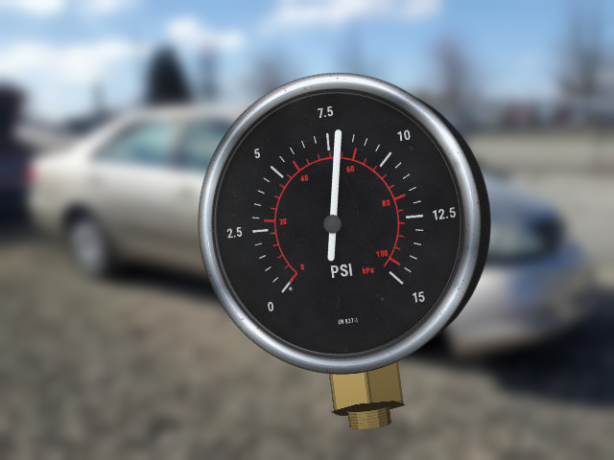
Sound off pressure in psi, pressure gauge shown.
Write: 8 psi
